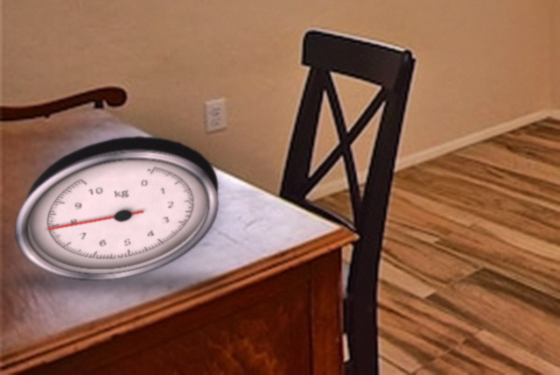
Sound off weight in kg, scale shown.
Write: 8 kg
